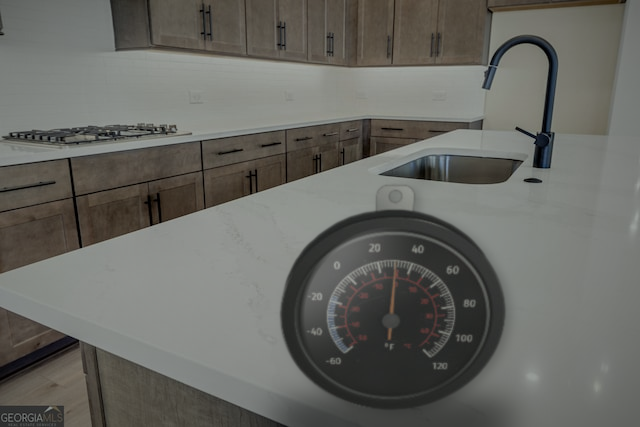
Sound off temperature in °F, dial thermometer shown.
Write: 30 °F
